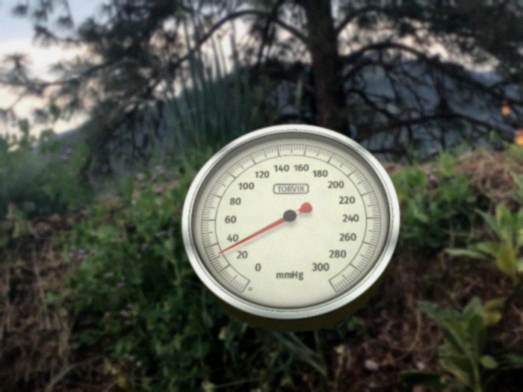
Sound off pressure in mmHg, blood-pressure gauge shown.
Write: 30 mmHg
